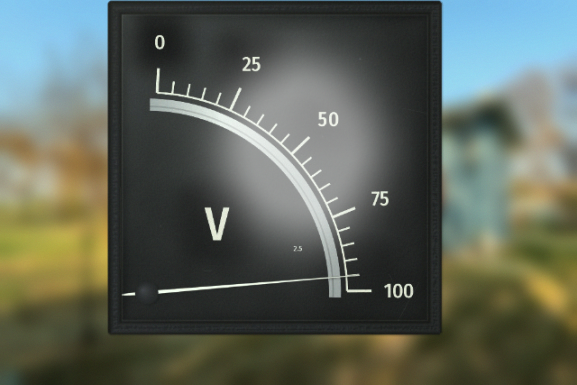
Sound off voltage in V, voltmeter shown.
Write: 95 V
